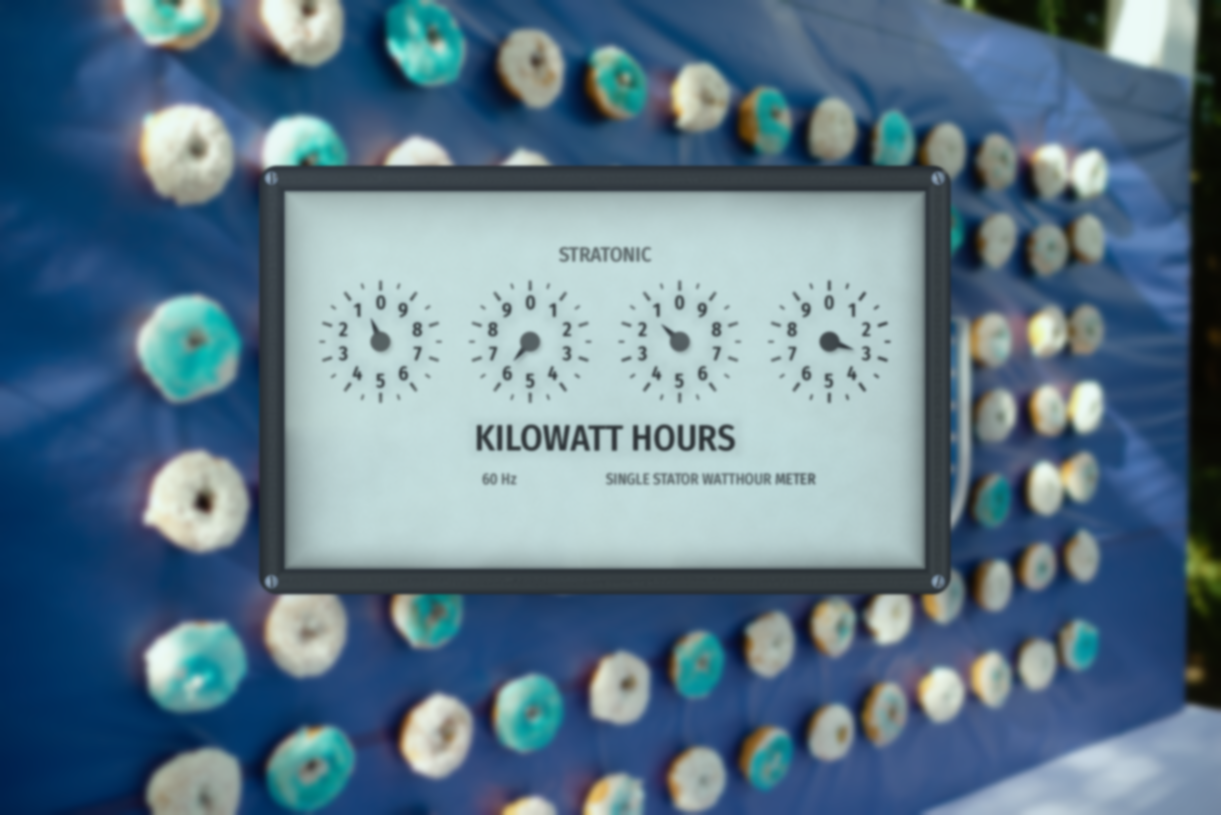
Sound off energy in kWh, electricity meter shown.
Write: 613 kWh
